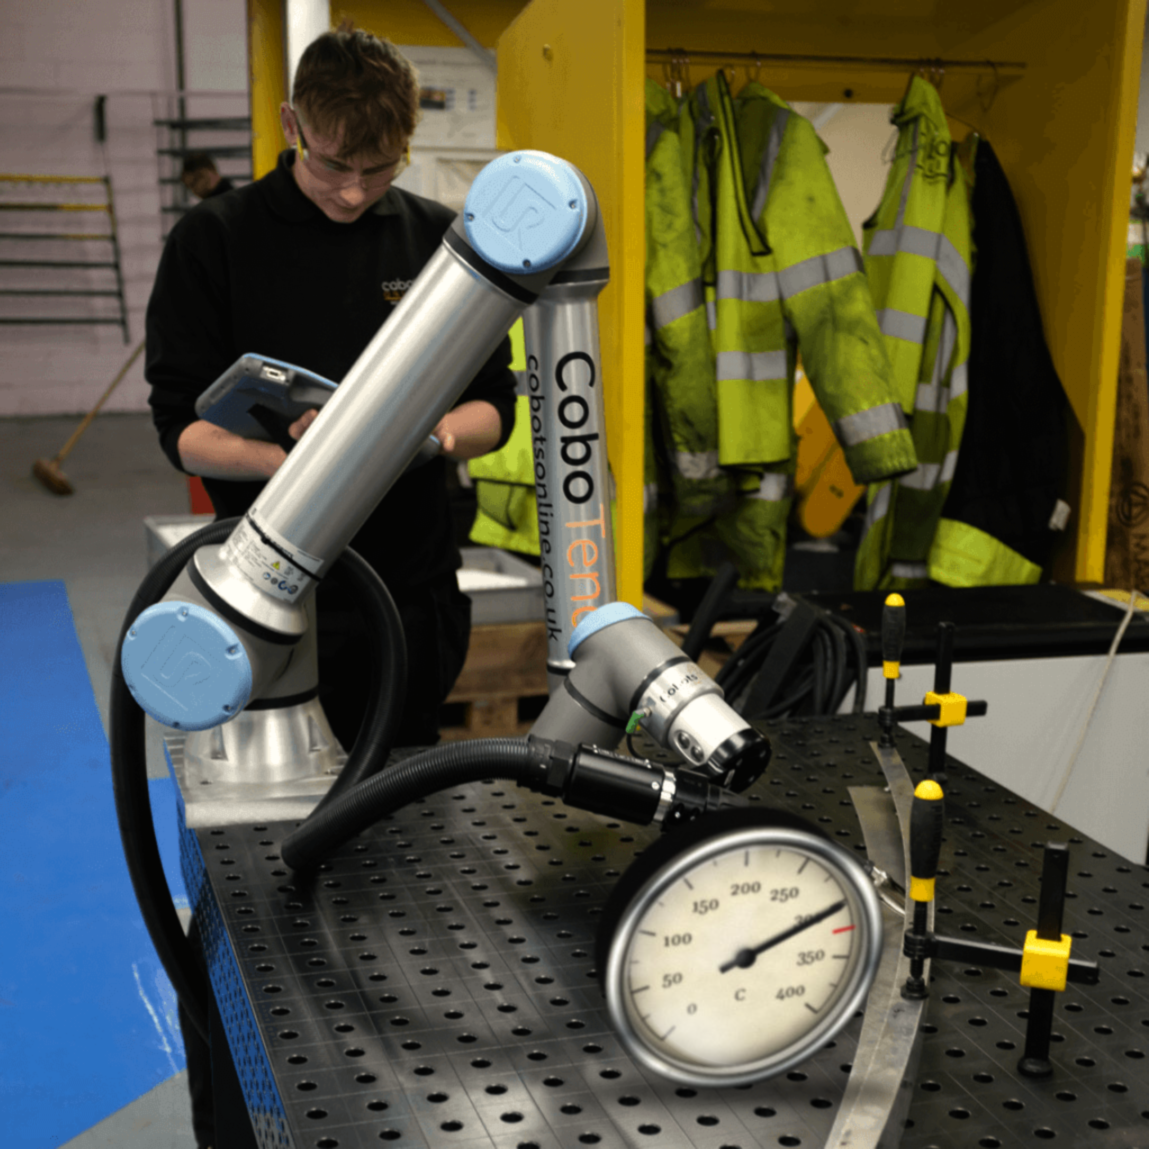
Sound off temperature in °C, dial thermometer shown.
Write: 300 °C
